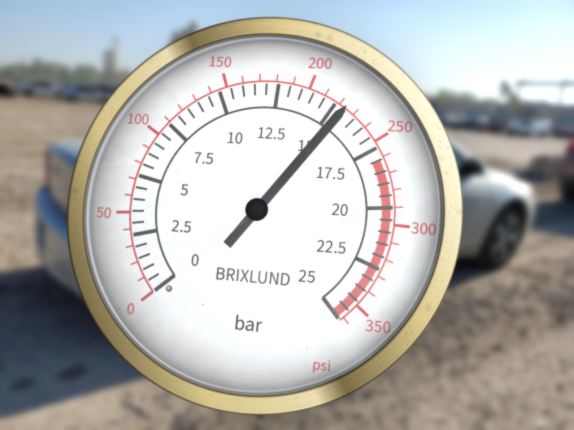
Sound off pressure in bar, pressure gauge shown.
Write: 15.5 bar
